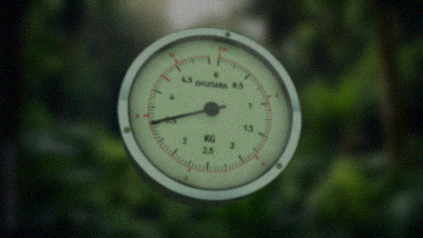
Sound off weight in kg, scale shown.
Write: 3.5 kg
